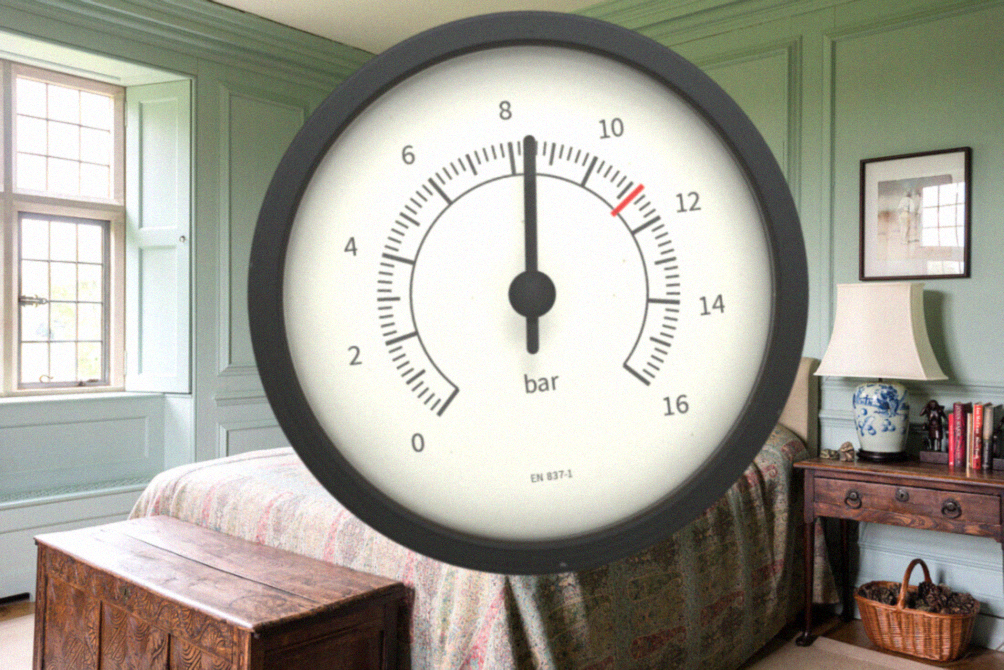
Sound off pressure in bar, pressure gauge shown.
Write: 8.4 bar
